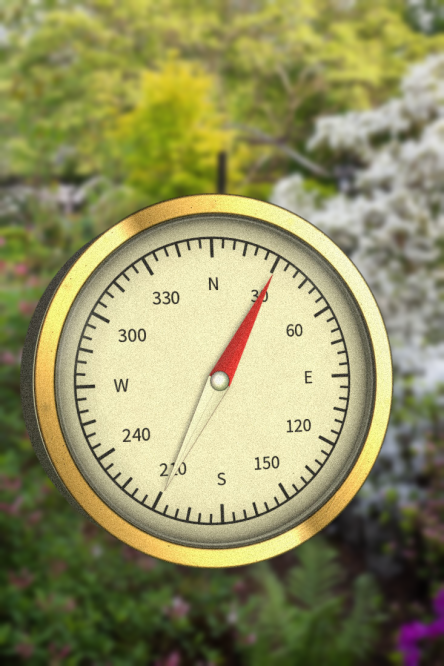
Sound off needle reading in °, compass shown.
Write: 30 °
